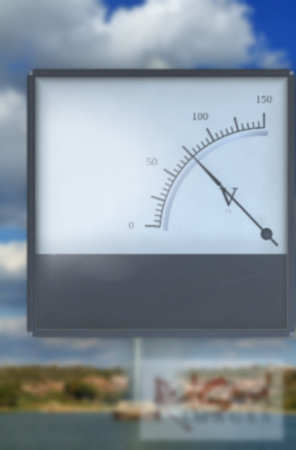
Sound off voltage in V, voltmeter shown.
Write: 75 V
